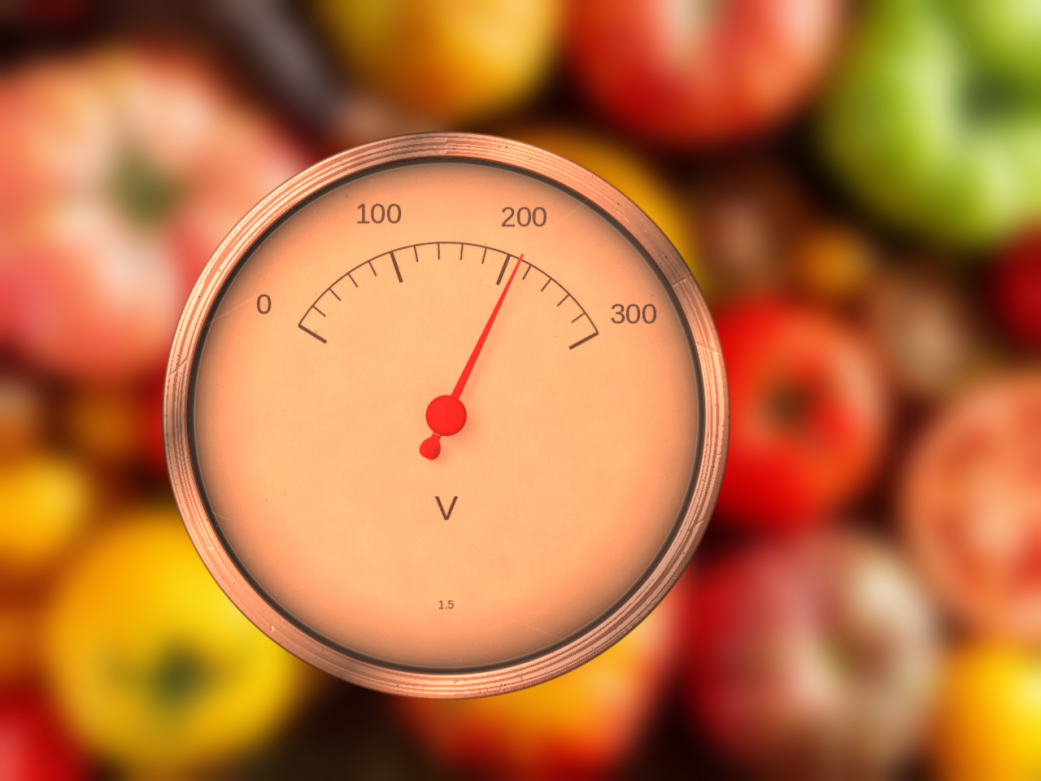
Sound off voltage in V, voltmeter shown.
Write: 210 V
